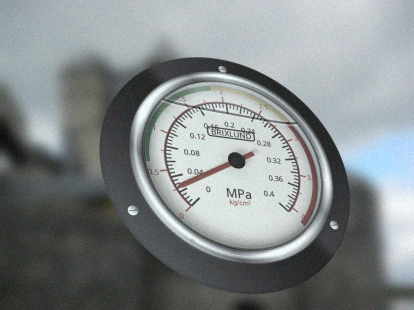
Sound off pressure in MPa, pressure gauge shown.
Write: 0.025 MPa
